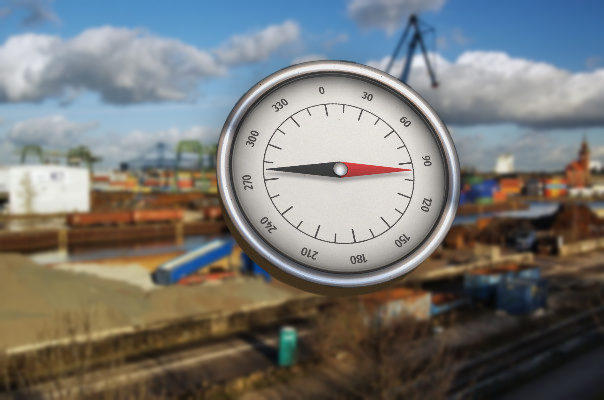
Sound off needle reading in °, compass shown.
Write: 97.5 °
